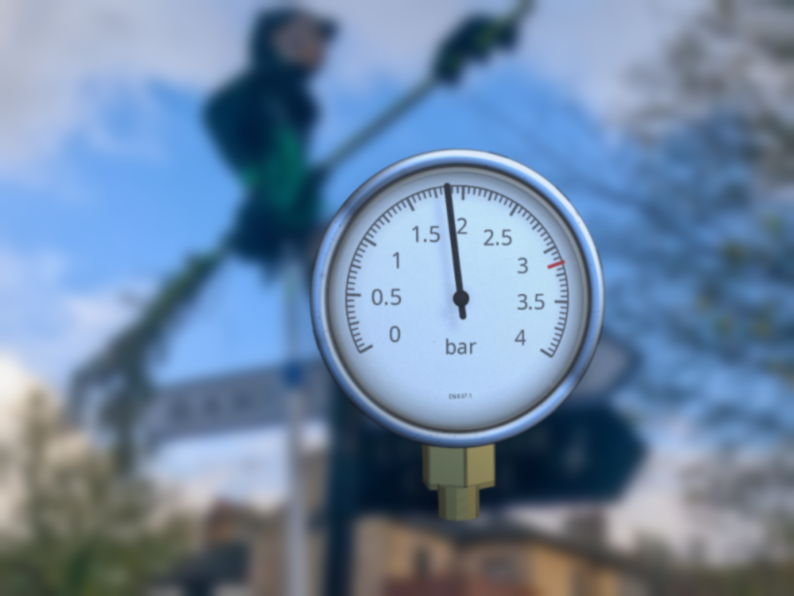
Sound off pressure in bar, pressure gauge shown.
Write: 1.85 bar
